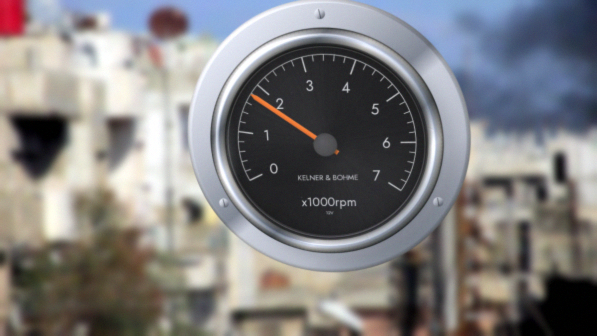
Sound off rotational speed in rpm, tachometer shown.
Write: 1800 rpm
